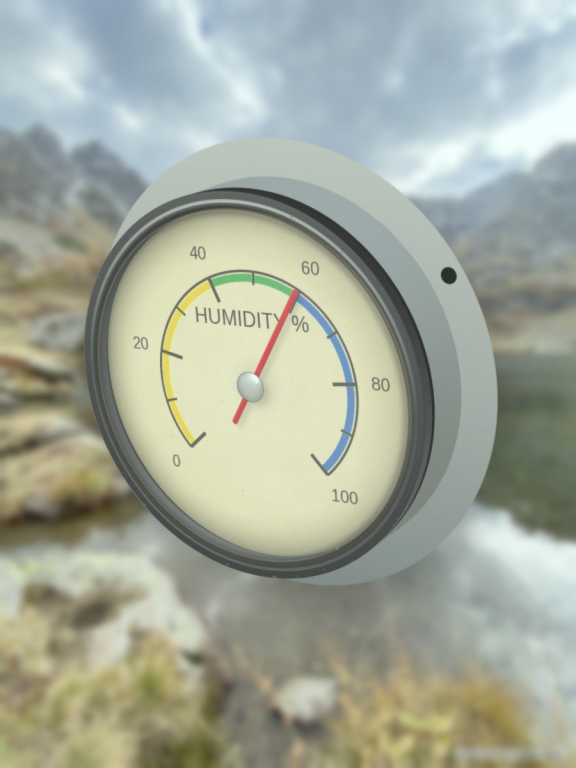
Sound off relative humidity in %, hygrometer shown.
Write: 60 %
